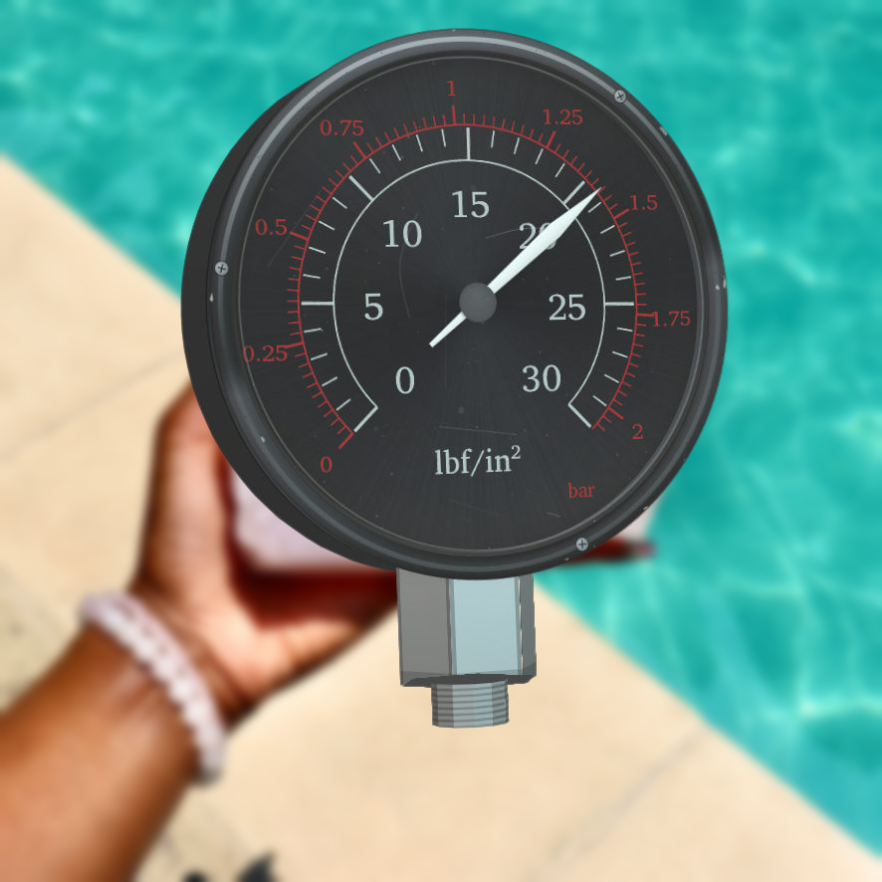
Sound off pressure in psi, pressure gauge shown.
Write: 20.5 psi
